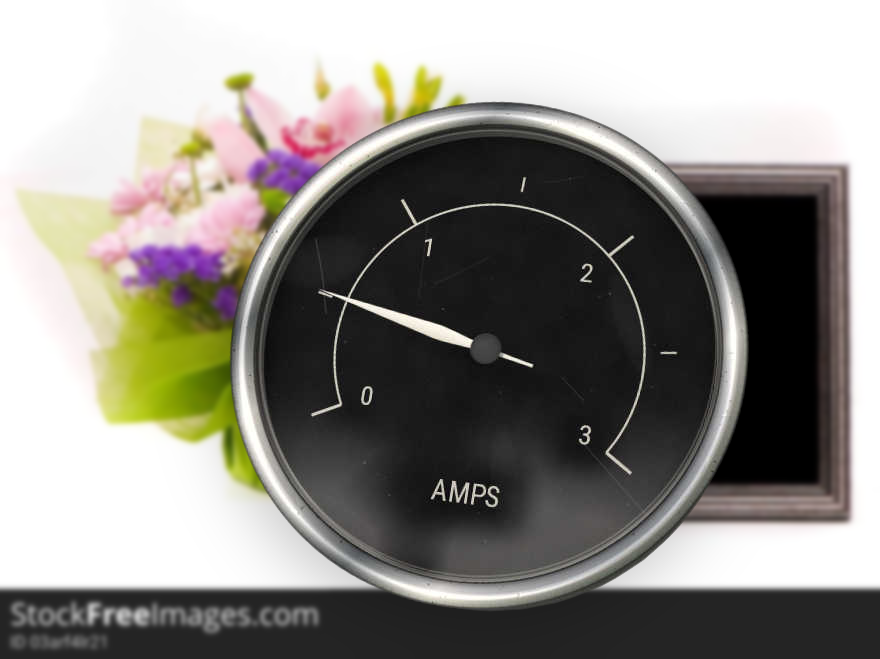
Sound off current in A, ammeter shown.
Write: 0.5 A
